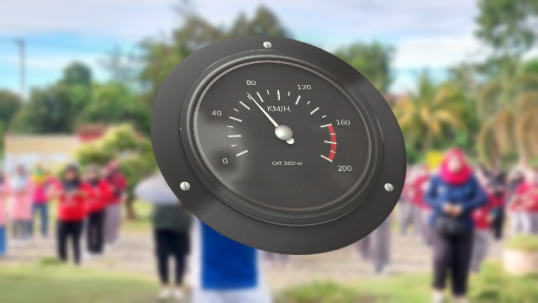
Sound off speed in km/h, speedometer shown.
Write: 70 km/h
